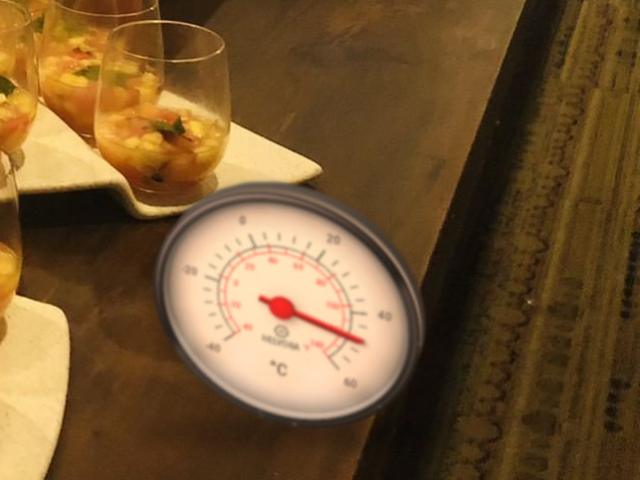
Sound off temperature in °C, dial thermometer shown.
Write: 48 °C
